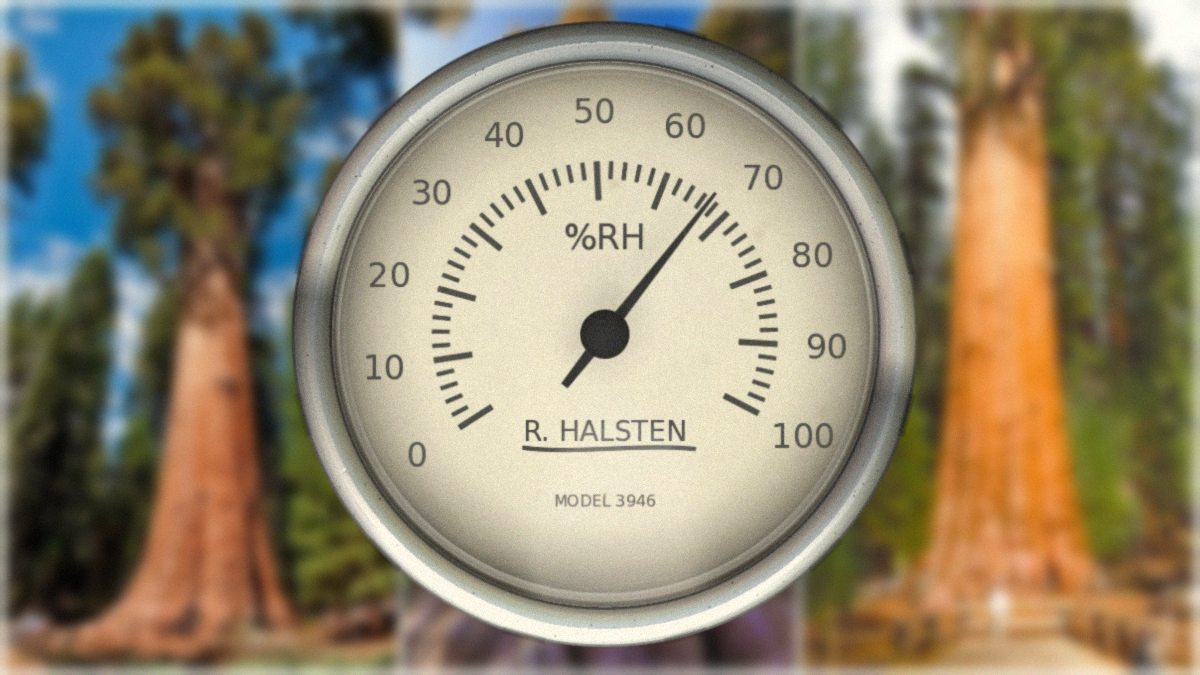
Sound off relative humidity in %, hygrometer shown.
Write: 67 %
